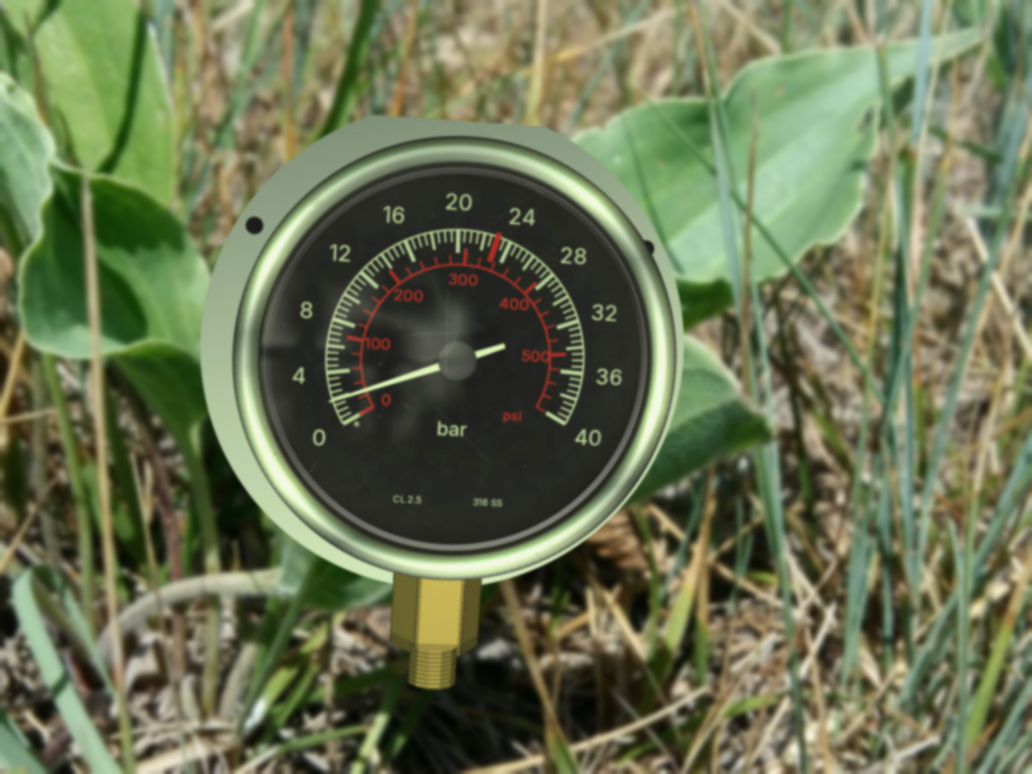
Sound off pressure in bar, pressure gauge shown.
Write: 2 bar
